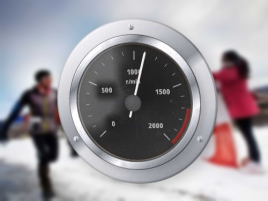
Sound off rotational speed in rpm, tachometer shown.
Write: 1100 rpm
